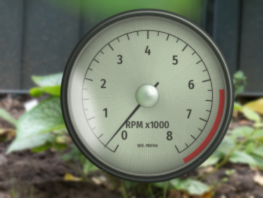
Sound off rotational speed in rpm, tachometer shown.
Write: 250 rpm
